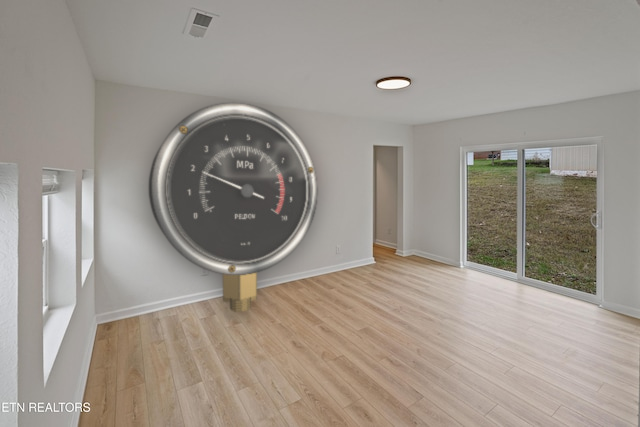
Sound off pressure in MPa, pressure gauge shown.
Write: 2 MPa
